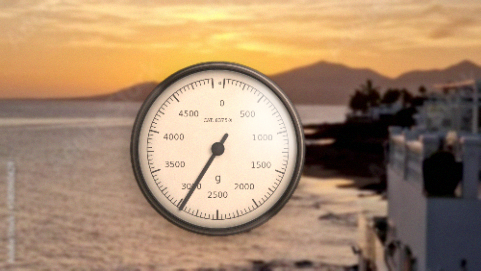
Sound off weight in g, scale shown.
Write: 2950 g
